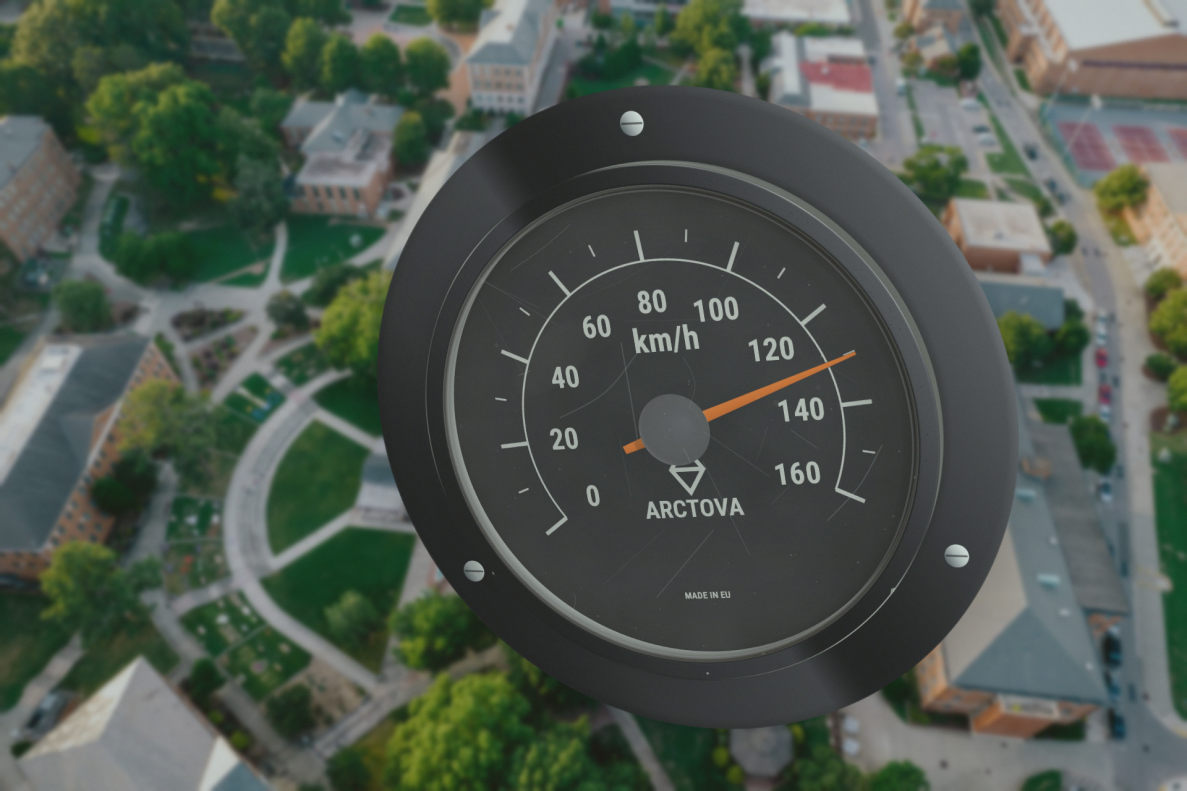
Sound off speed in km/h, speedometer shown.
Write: 130 km/h
